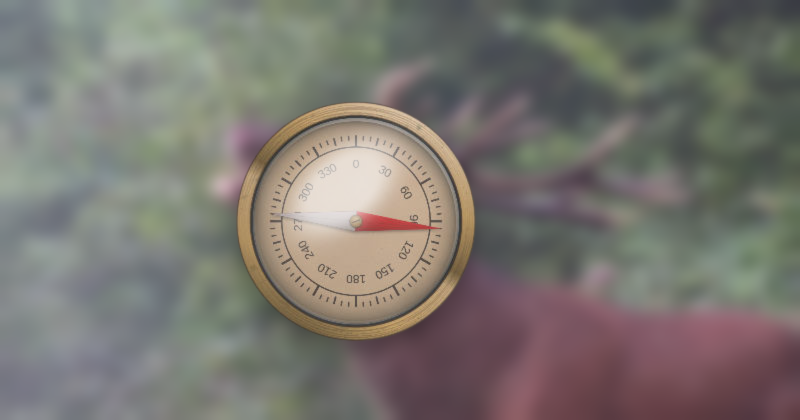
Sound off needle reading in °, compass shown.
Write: 95 °
